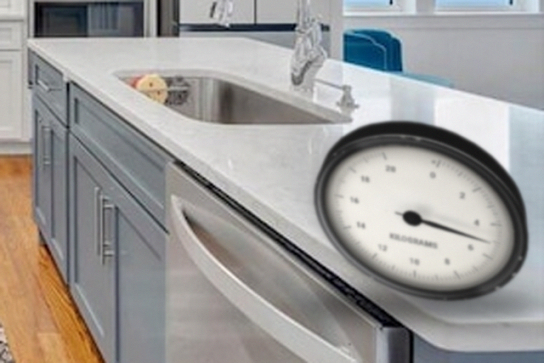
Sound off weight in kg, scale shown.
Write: 5 kg
